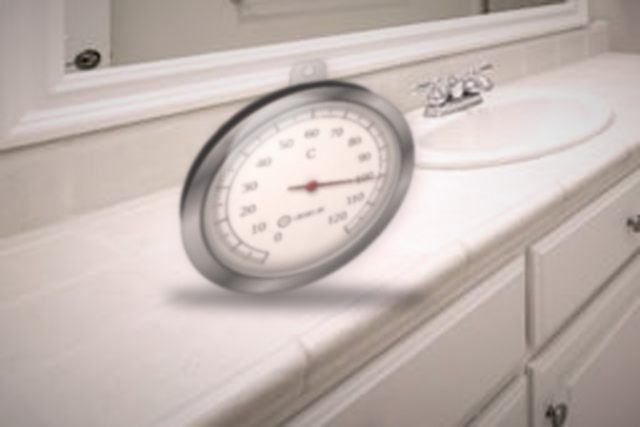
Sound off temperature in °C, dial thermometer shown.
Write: 100 °C
